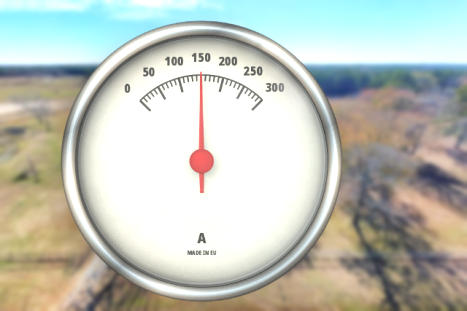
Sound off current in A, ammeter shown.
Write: 150 A
